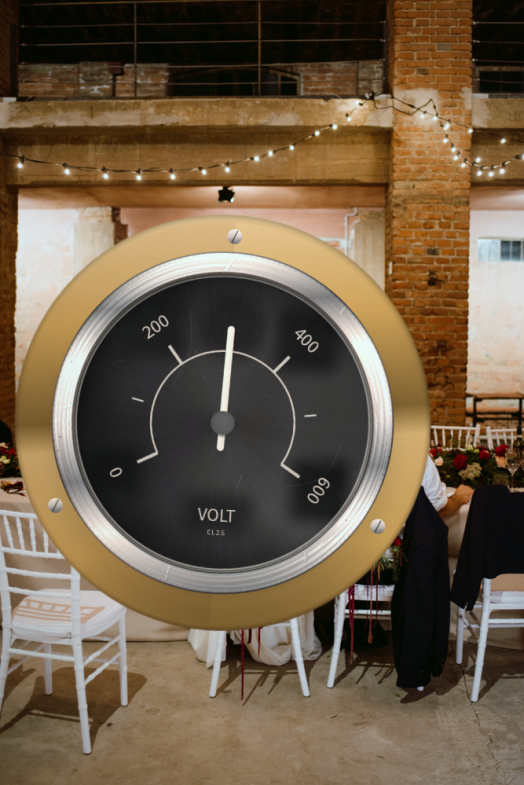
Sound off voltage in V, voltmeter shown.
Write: 300 V
